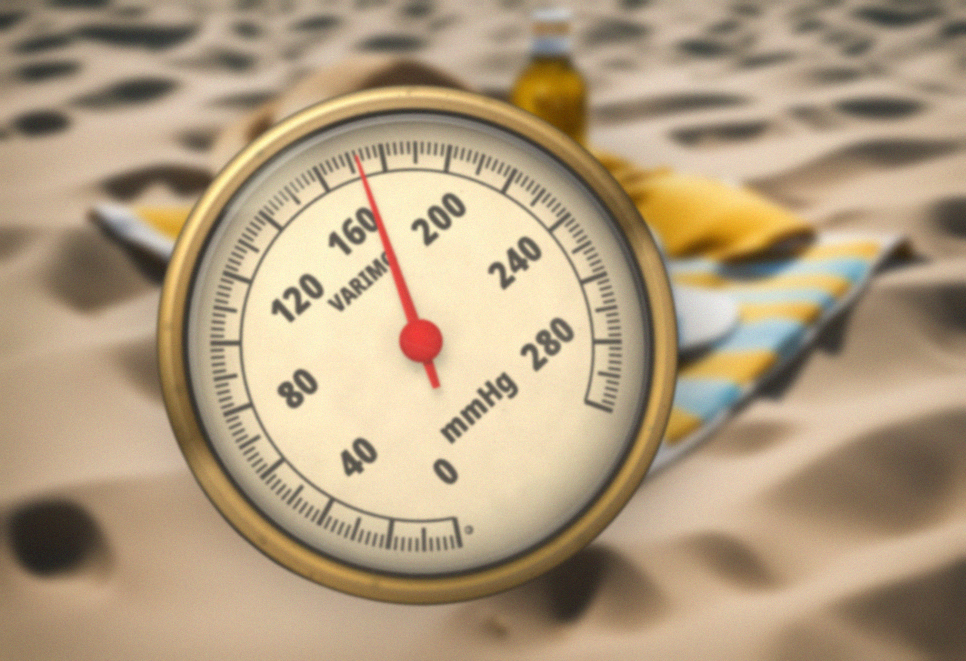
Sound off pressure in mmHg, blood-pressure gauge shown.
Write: 172 mmHg
